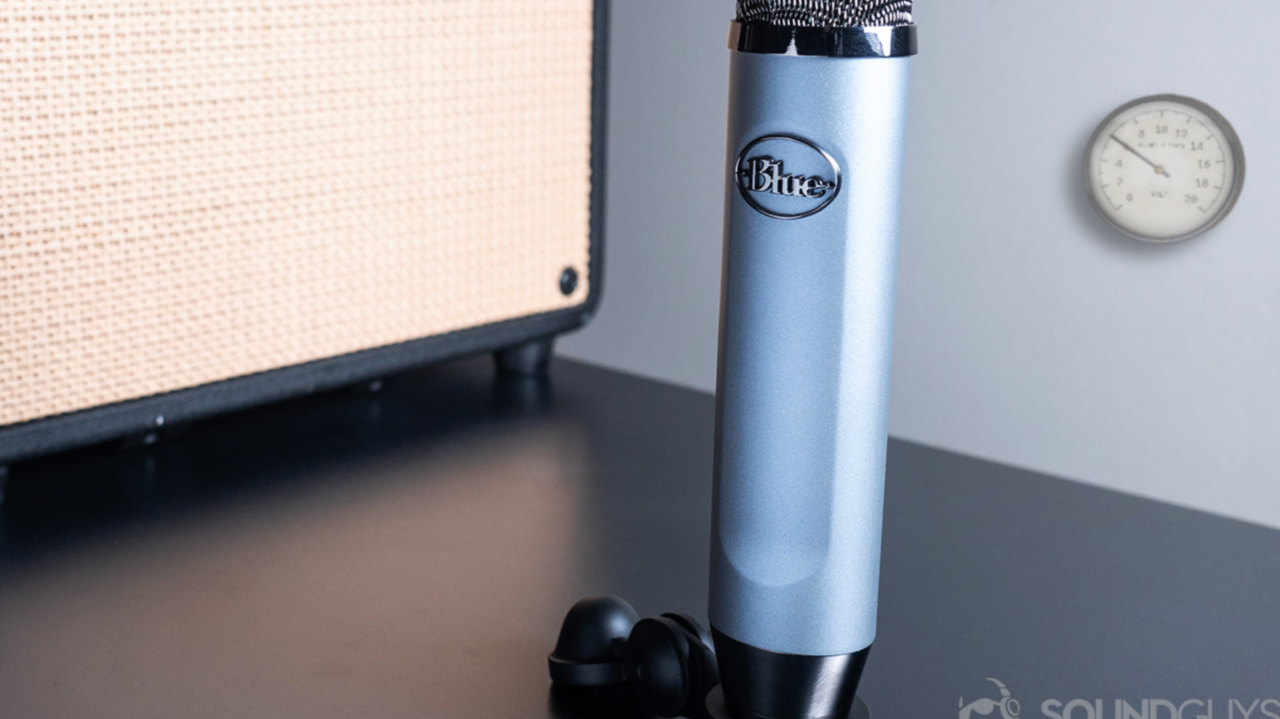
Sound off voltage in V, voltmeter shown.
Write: 6 V
